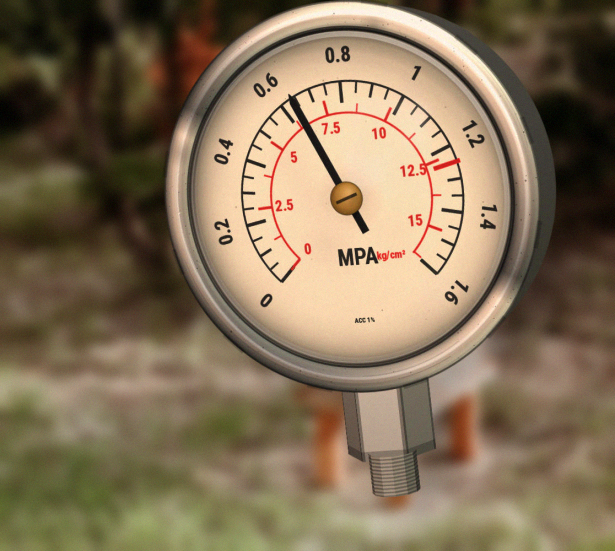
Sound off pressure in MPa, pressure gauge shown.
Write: 0.65 MPa
